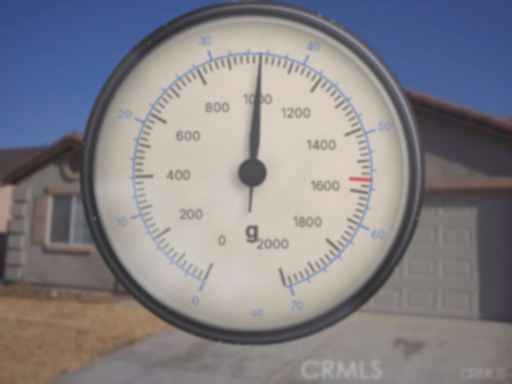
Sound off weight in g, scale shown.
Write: 1000 g
